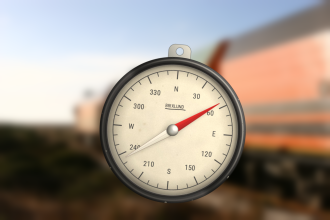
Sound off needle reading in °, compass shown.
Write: 55 °
